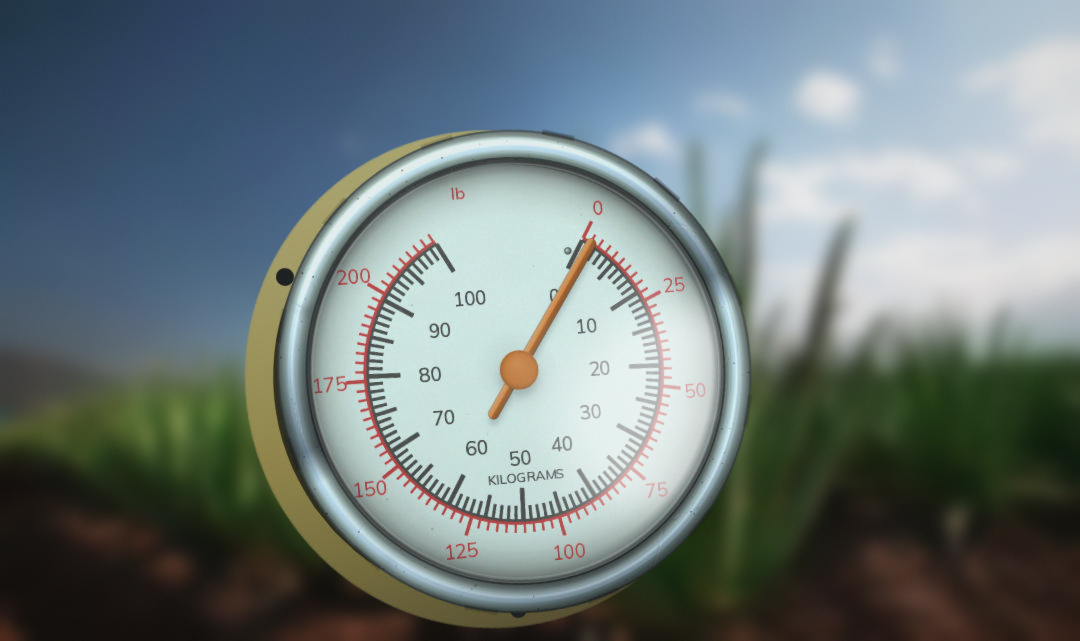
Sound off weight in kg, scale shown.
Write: 1 kg
